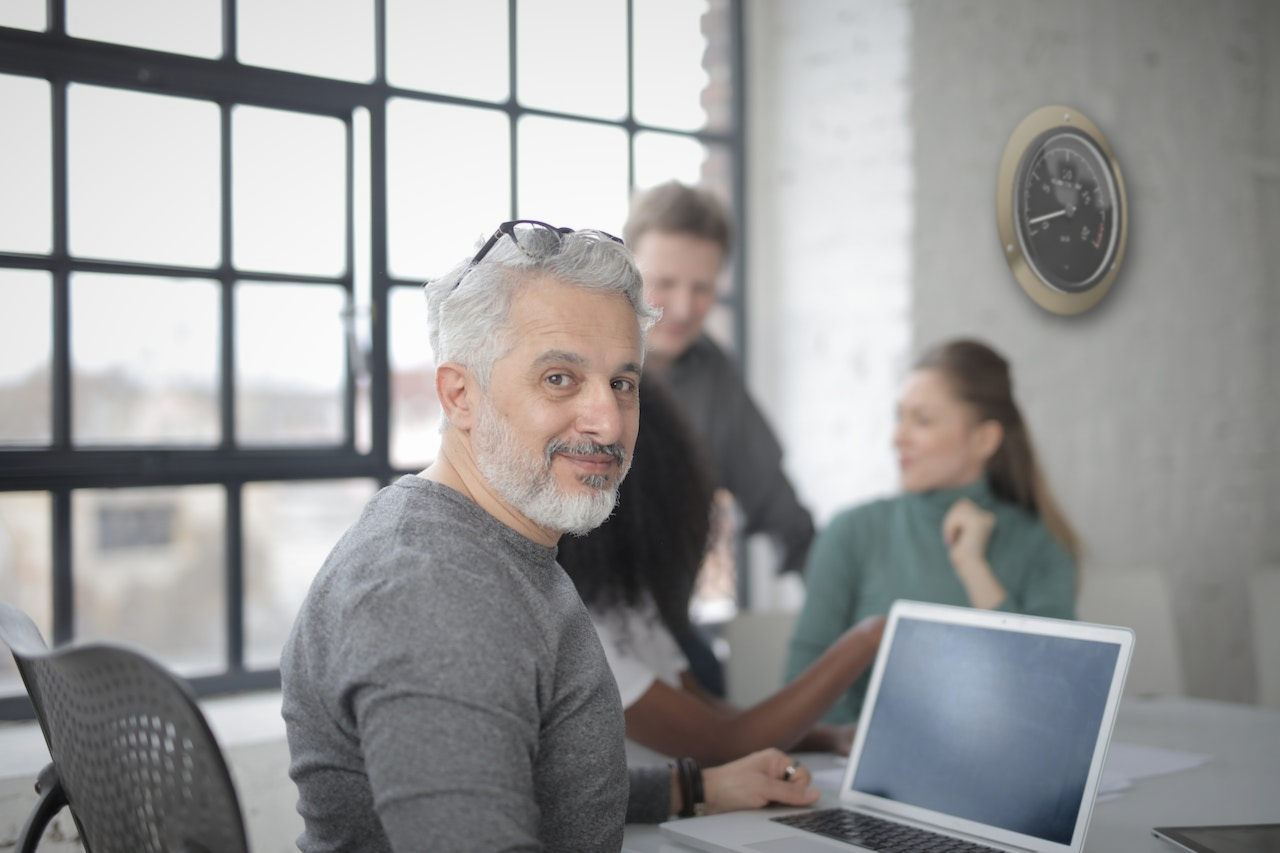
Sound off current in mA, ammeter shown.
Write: 1 mA
